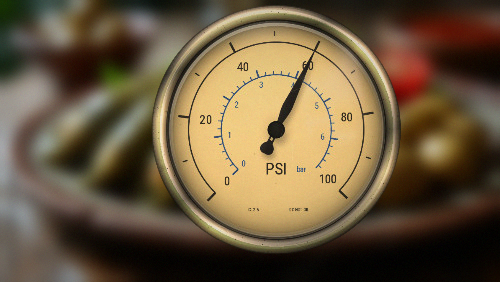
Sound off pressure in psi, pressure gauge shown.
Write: 60 psi
